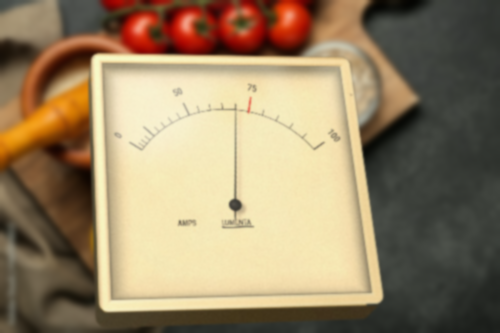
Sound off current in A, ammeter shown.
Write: 70 A
